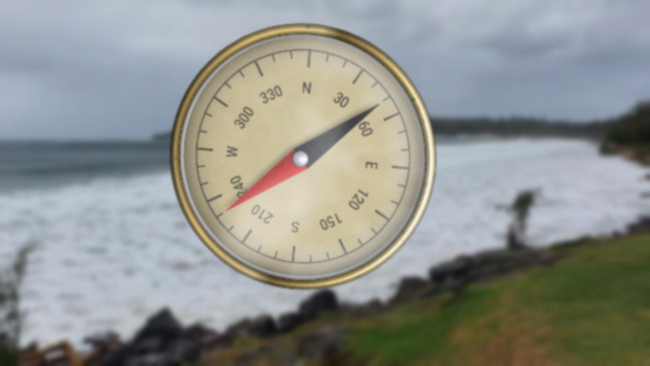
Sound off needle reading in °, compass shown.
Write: 230 °
